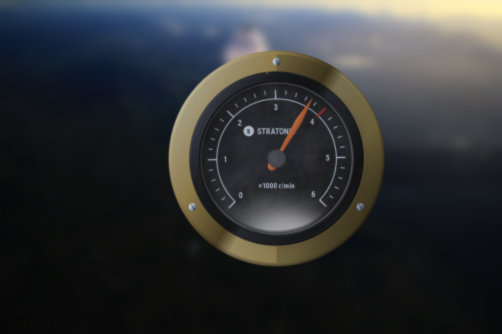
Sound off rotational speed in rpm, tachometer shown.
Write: 3700 rpm
